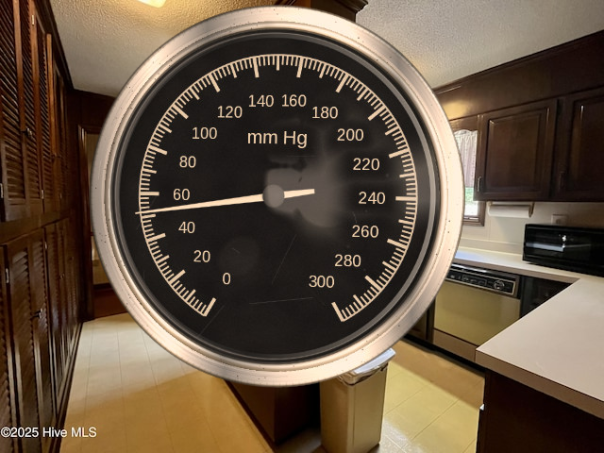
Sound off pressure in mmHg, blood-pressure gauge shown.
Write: 52 mmHg
